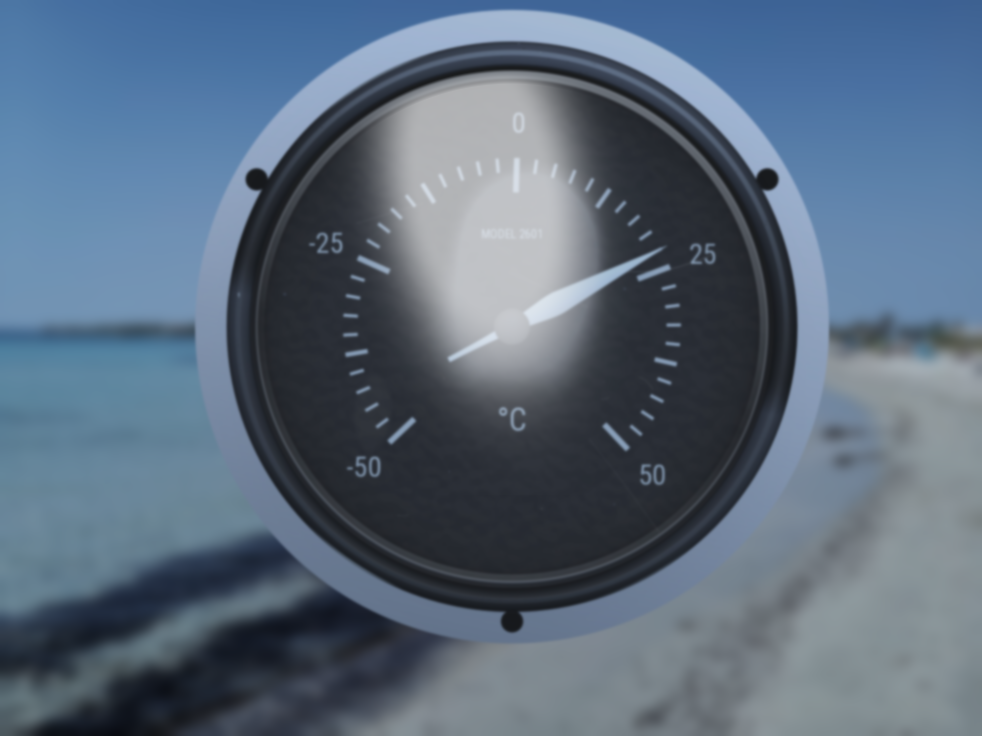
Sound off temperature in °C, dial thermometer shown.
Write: 22.5 °C
